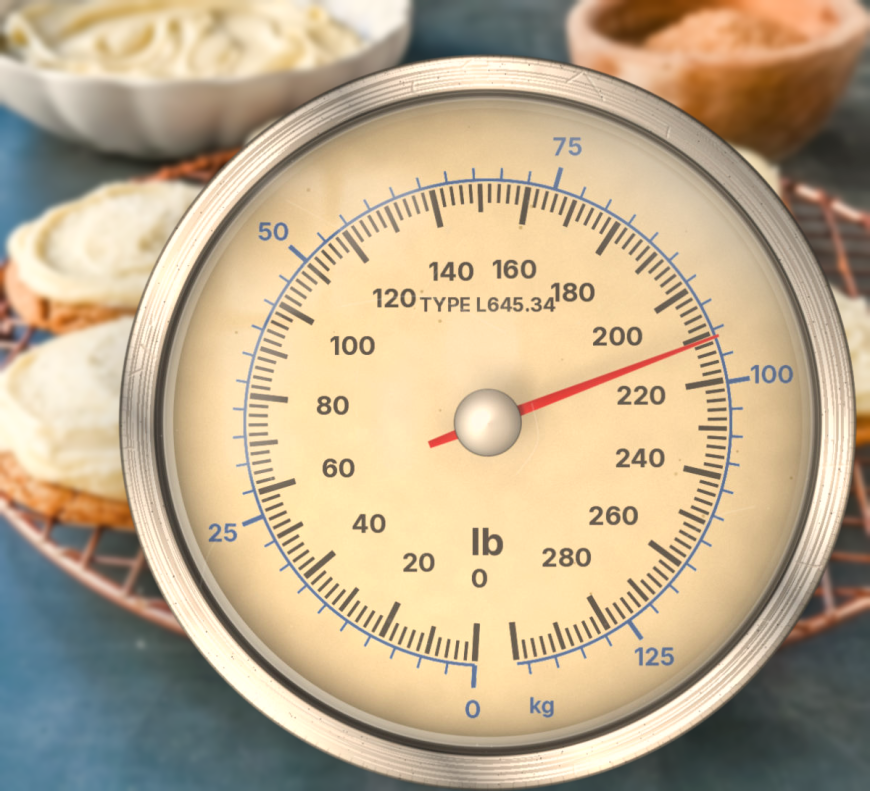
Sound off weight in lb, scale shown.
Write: 211 lb
